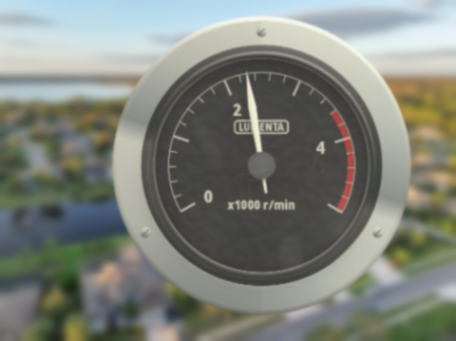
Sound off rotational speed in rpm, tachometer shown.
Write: 2300 rpm
